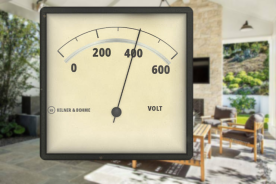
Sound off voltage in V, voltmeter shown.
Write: 400 V
